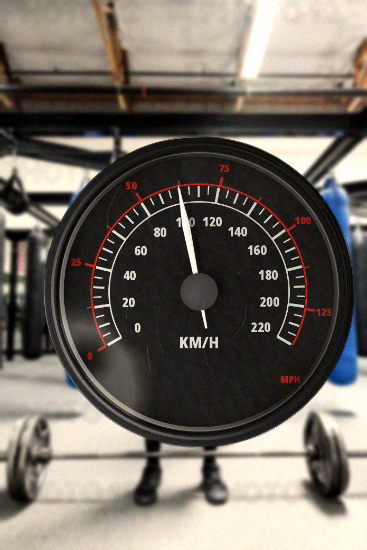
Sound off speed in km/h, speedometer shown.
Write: 100 km/h
